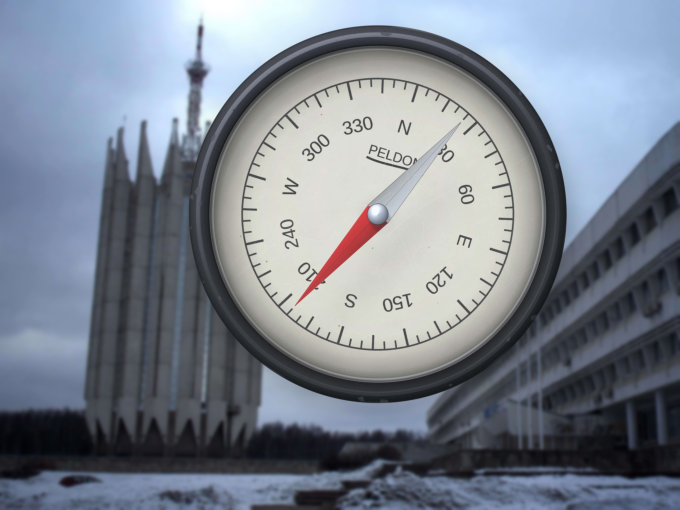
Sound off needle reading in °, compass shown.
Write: 205 °
